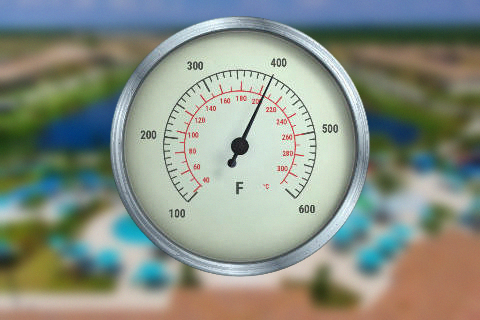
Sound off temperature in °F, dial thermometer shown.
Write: 400 °F
